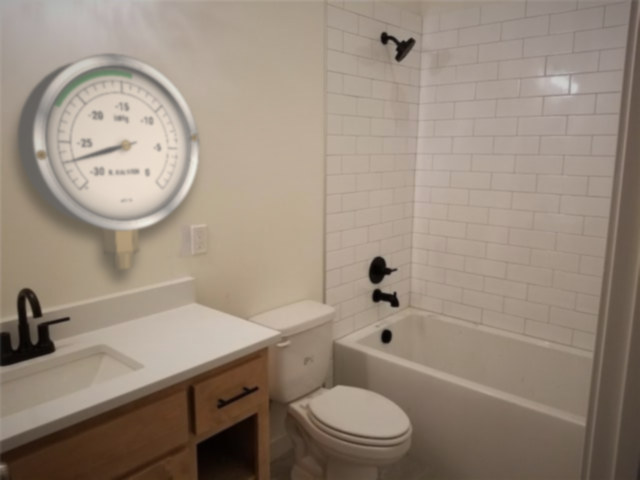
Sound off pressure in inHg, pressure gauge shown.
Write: -27 inHg
